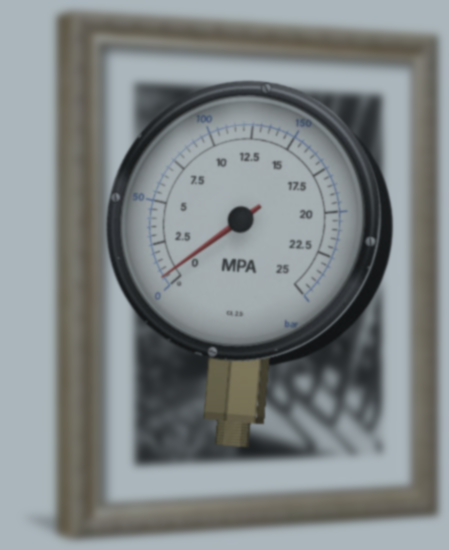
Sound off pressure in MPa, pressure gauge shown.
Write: 0.5 MPa
